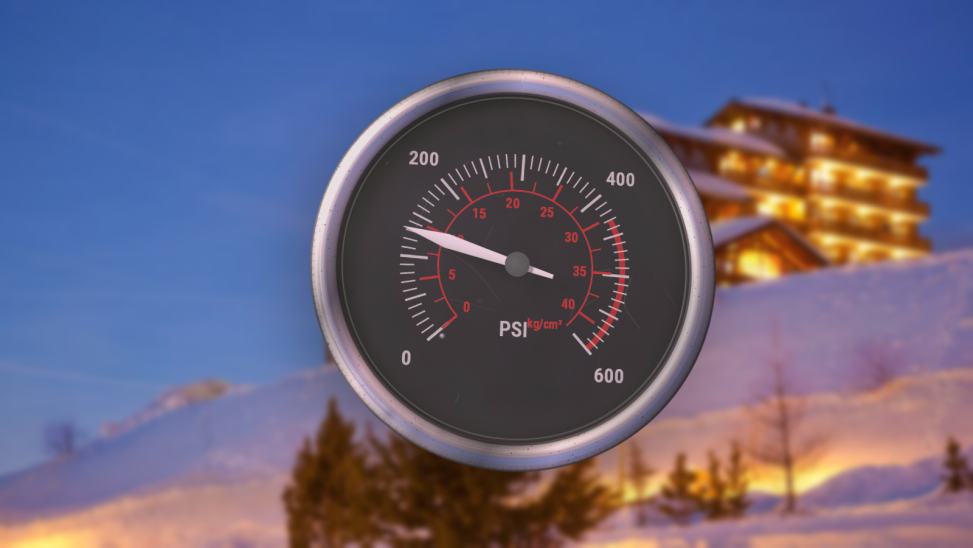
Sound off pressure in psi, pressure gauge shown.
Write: 130 psi
